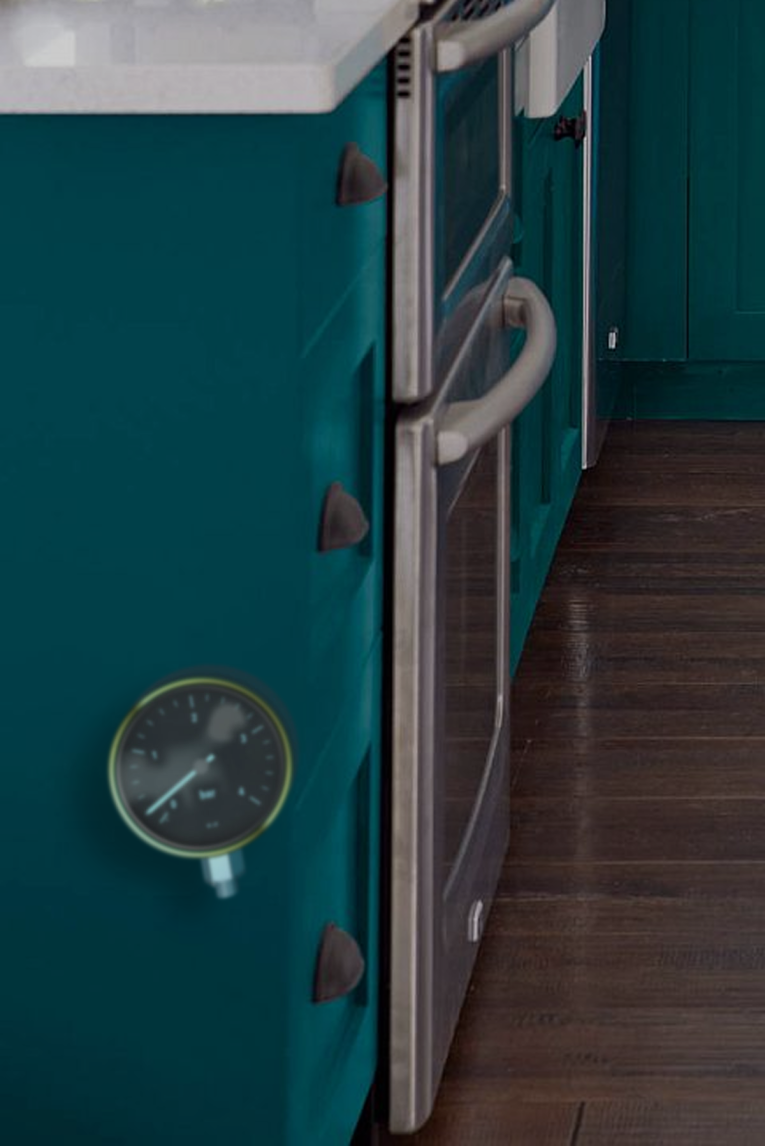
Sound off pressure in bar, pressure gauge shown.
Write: 0.2 bar
